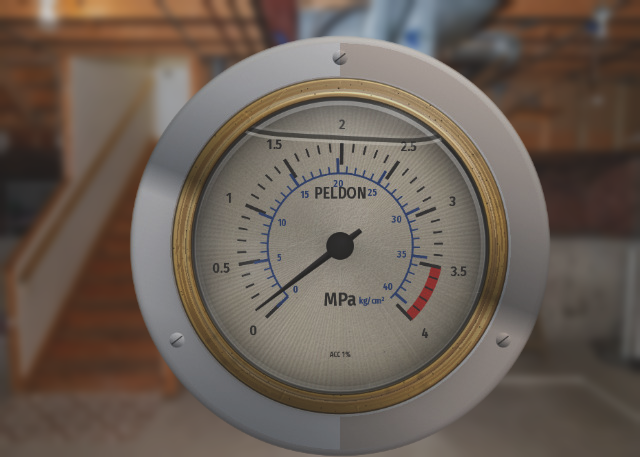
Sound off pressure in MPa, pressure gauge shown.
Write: 0.1 MPa
